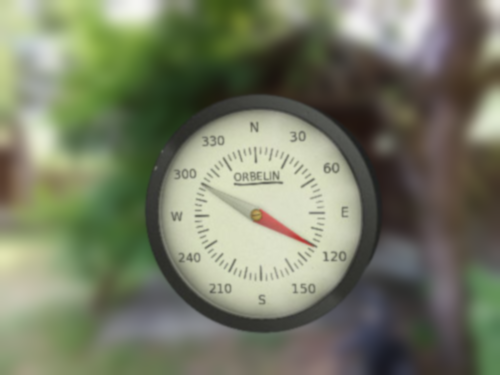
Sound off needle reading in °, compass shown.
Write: 120 °
